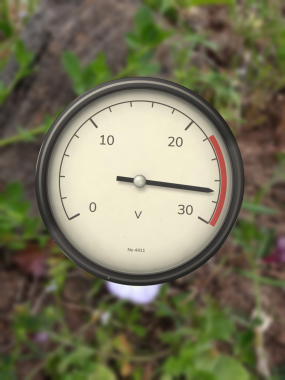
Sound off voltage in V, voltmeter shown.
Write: 27 V
